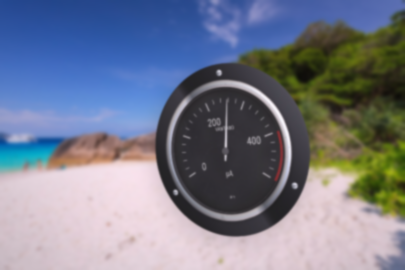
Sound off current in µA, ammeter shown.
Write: 260 µA
